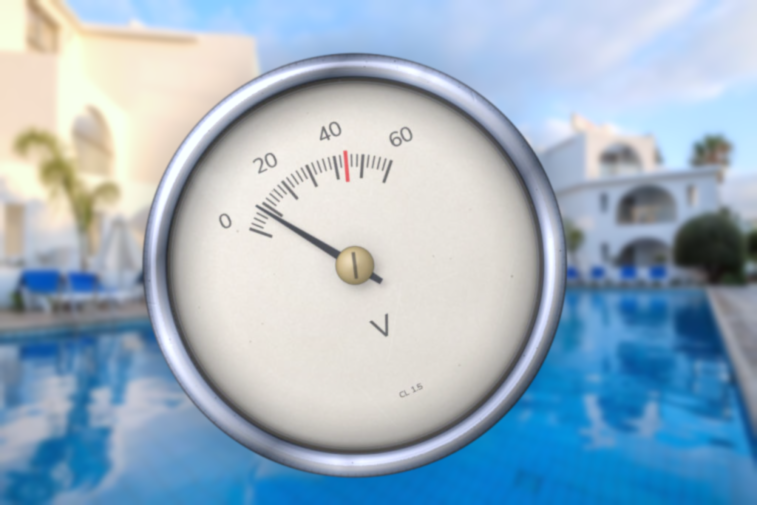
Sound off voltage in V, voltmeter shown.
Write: 8 V
